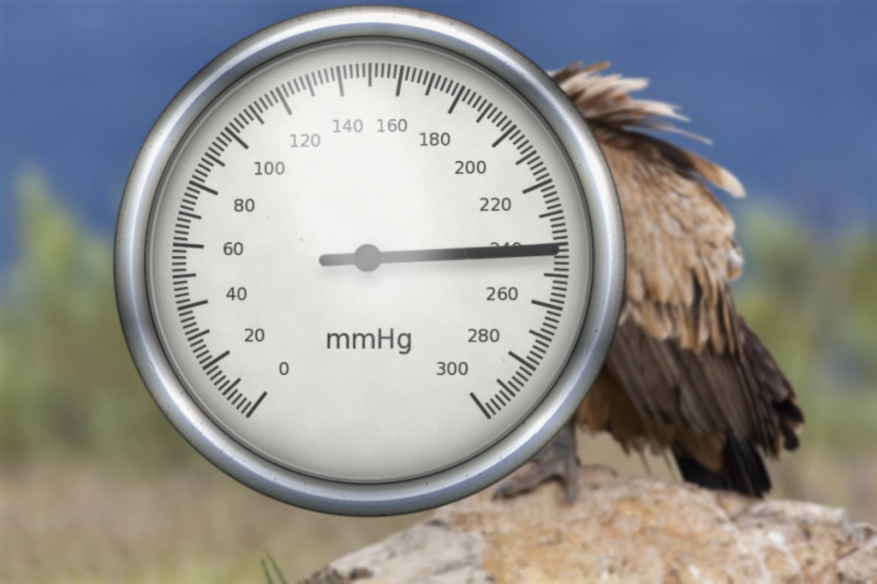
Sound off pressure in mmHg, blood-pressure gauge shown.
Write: 242 mmHg
